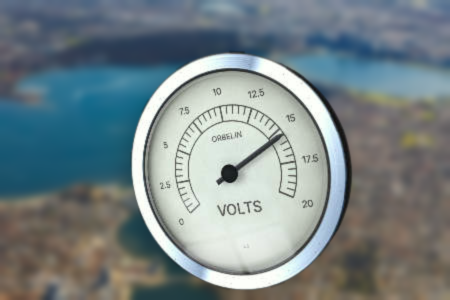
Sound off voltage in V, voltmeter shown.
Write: 15.5 V
